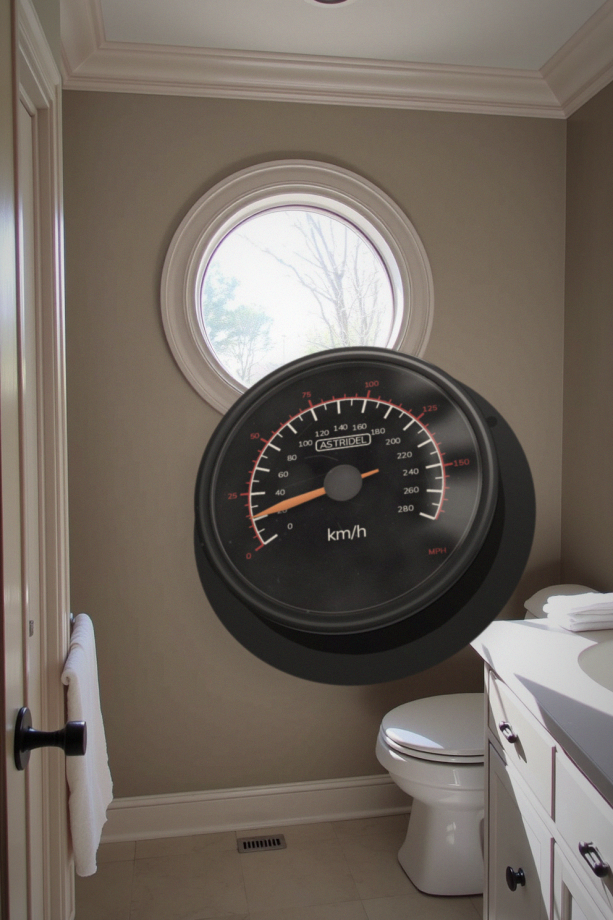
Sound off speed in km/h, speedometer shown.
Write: 20 km/h
